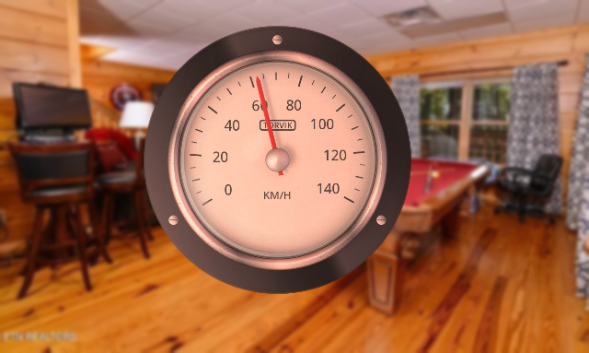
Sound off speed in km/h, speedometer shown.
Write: 62.5 km/h
